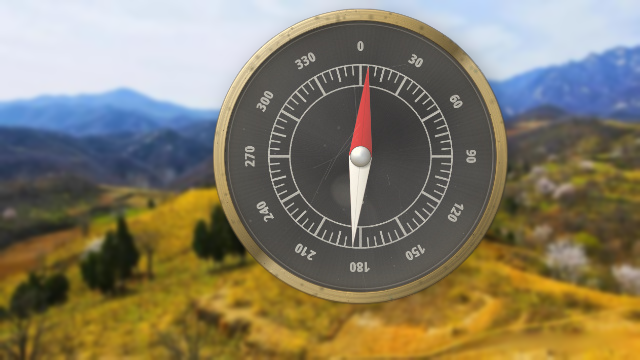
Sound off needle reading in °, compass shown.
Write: 5 °
